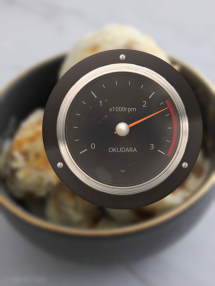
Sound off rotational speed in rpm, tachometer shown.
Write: 2300 rpm
